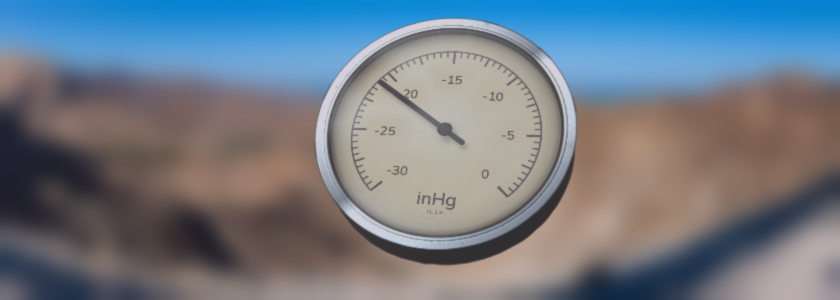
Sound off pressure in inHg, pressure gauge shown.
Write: -21 inHg
